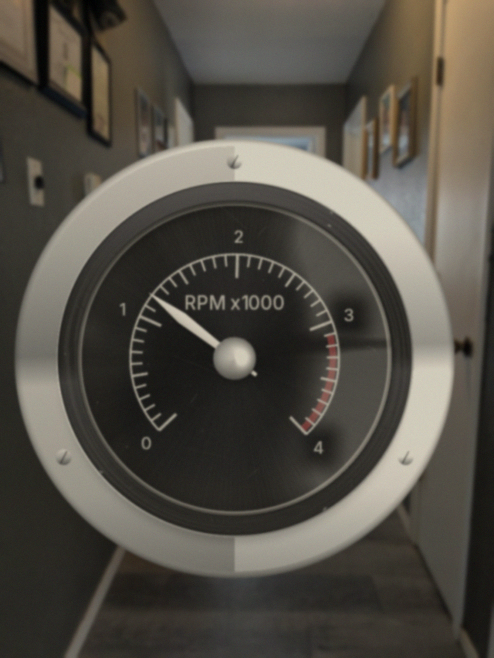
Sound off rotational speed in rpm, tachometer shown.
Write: 1200 rpm
